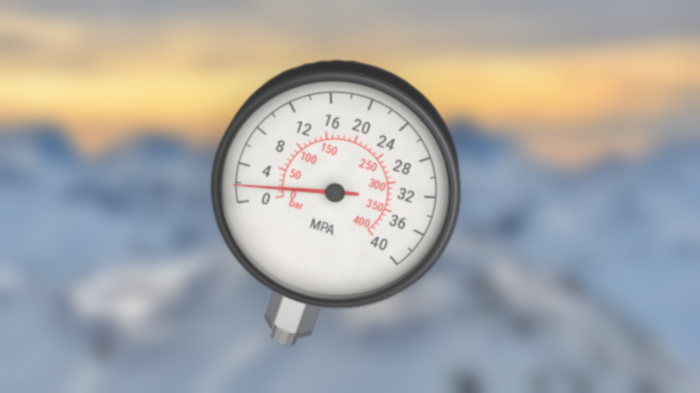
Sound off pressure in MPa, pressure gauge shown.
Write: 2 MPa
